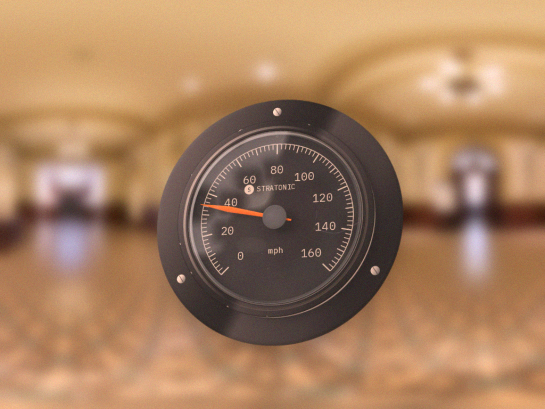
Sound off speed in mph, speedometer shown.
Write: 34 mph
